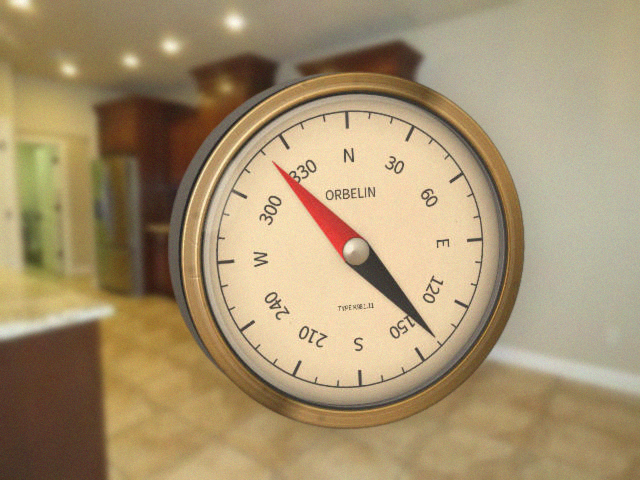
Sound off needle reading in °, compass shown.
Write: 320 °
